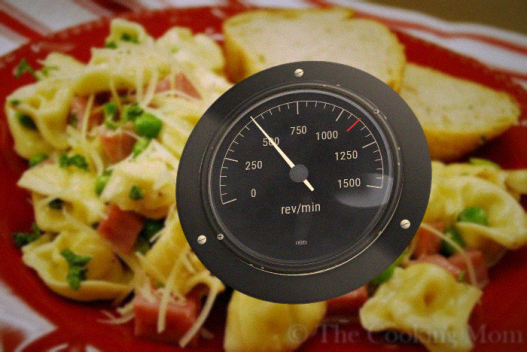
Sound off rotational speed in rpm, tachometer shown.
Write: 500 rpm
